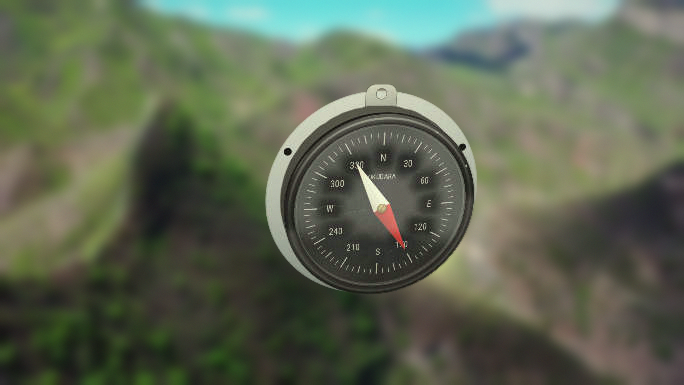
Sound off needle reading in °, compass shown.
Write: 150 °
